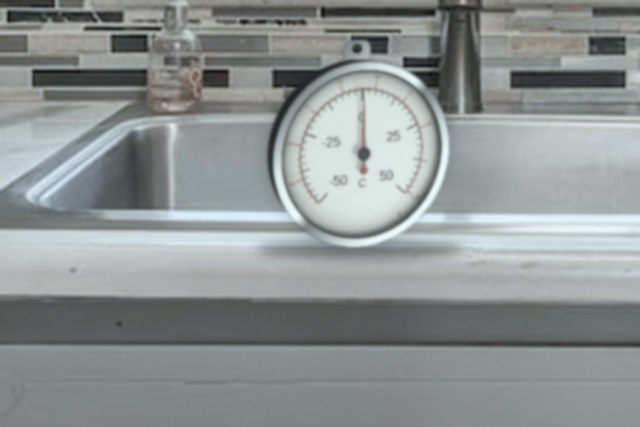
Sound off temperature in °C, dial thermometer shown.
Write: 0 °C
